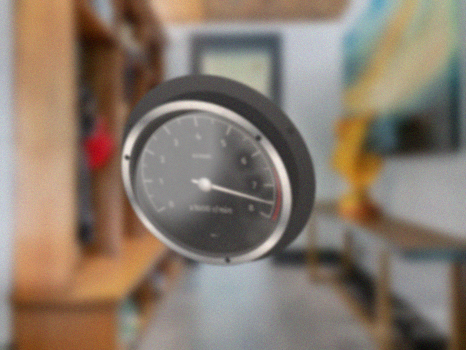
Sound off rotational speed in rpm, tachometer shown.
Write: 7500 rpm
